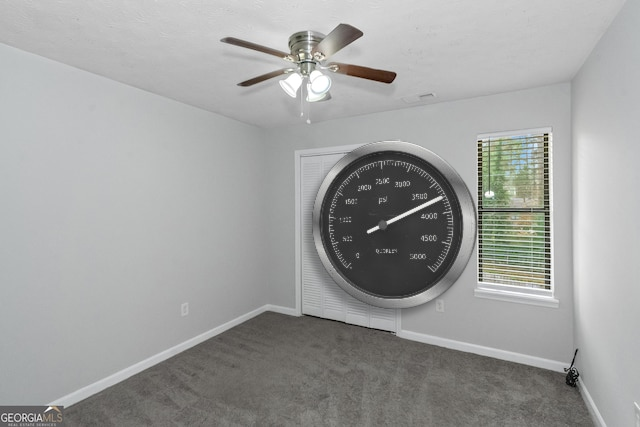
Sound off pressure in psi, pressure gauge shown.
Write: 3750 psi
